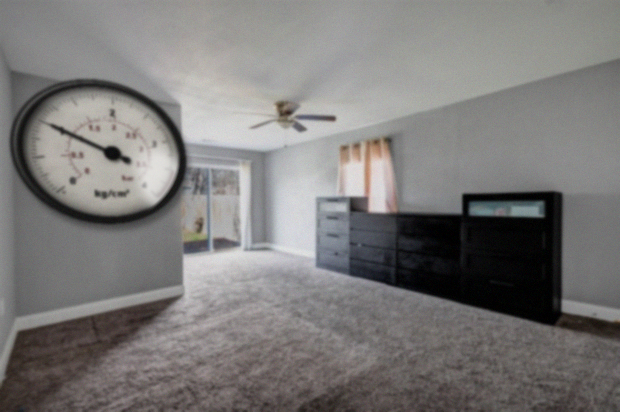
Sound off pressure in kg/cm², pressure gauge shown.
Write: 1 kg/cm²
